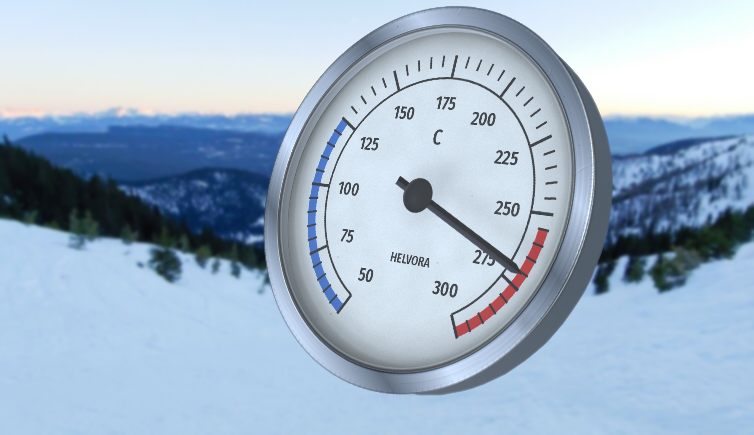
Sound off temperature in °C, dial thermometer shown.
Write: 270 °C
